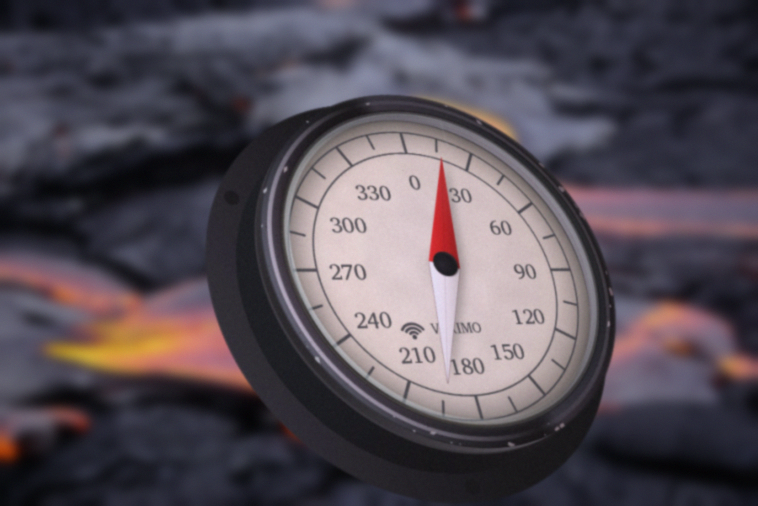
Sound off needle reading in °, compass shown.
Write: 15 °
